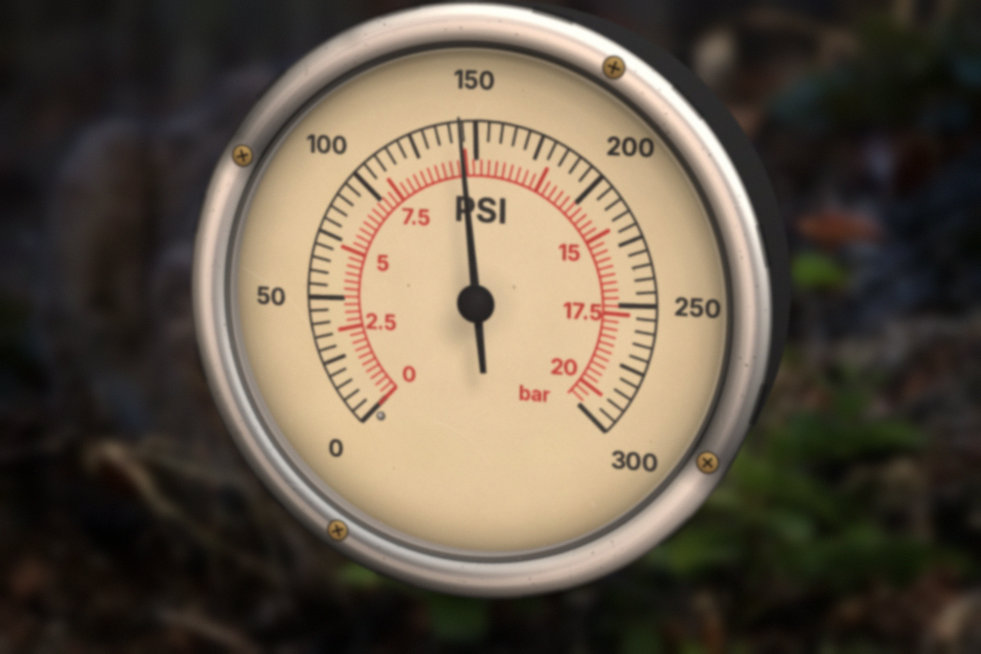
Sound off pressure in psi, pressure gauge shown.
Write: 145 psi
